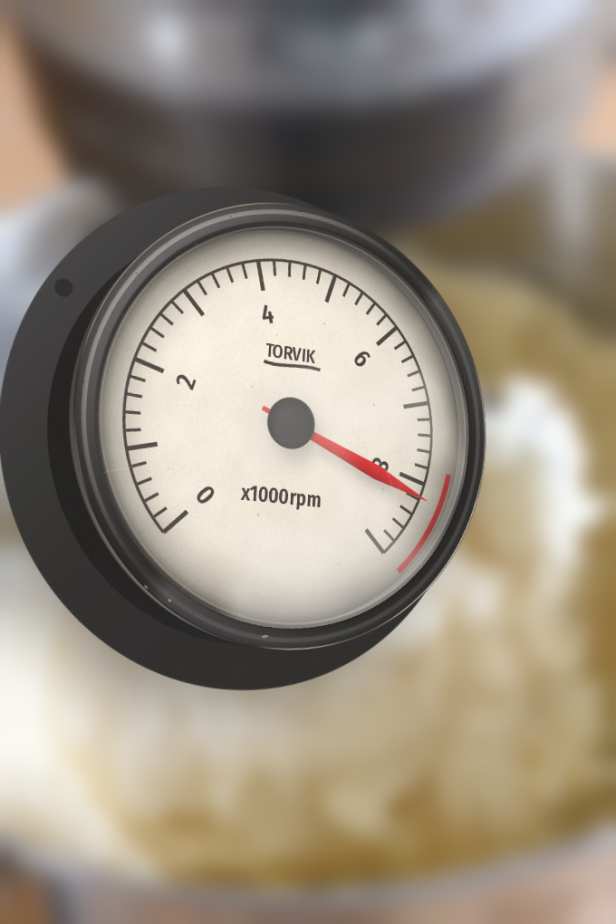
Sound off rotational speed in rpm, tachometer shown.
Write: 8200 rpm
